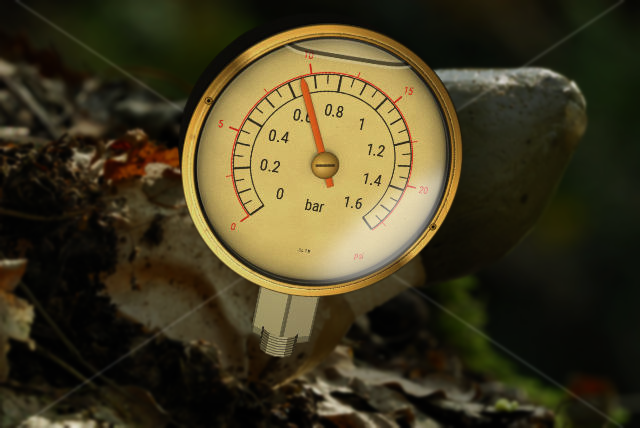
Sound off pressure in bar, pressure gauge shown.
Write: 0.65 bar
